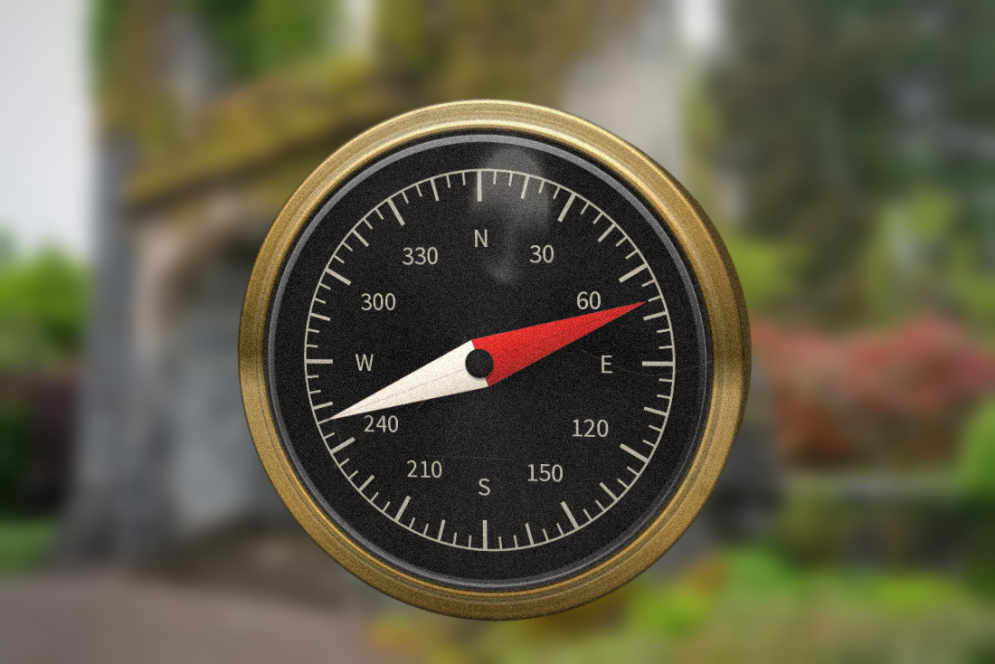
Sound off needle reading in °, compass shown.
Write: 70 °
